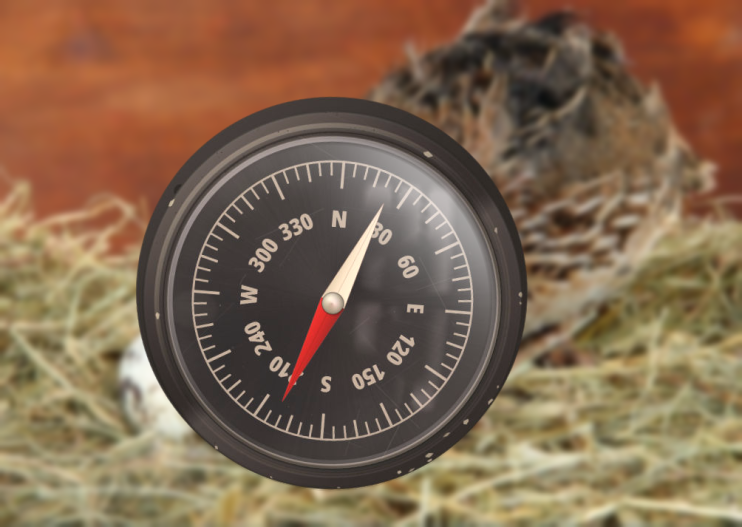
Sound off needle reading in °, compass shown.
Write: 202.5 °
